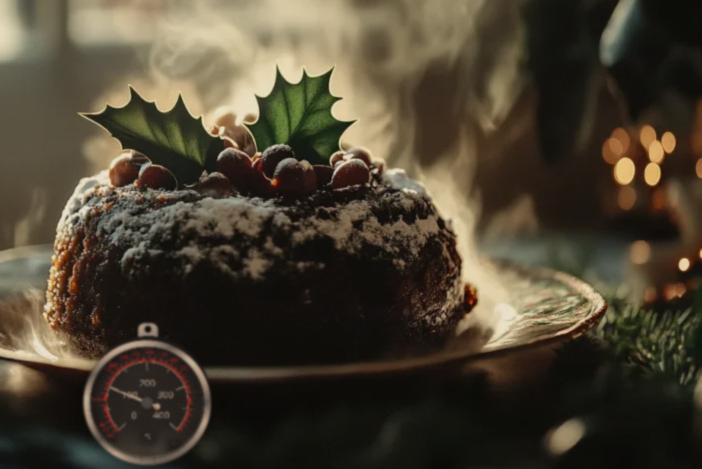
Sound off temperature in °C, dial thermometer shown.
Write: 100 °C
